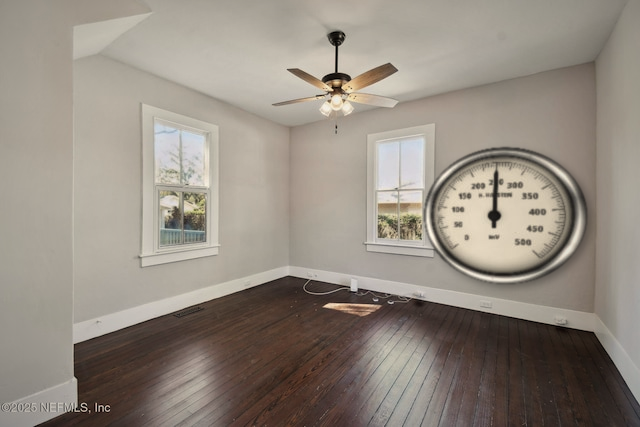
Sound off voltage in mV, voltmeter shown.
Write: 250 mV
